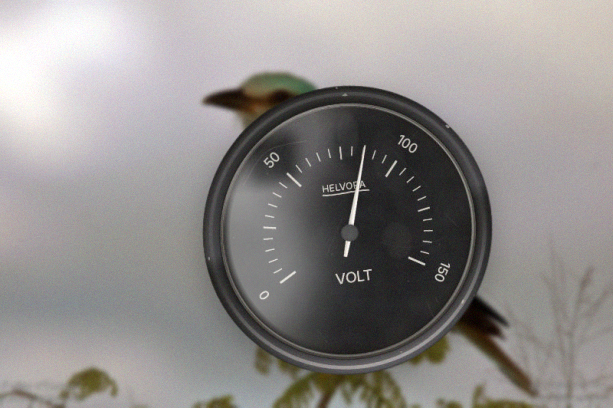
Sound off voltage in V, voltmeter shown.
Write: 85 V
